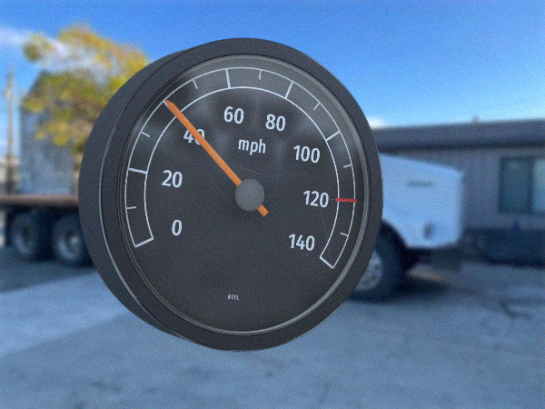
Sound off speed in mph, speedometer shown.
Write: 40 mph
